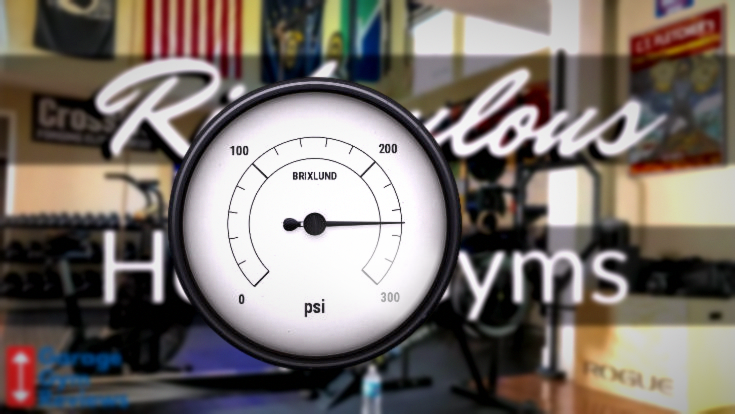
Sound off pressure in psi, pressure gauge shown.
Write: 250 psi
